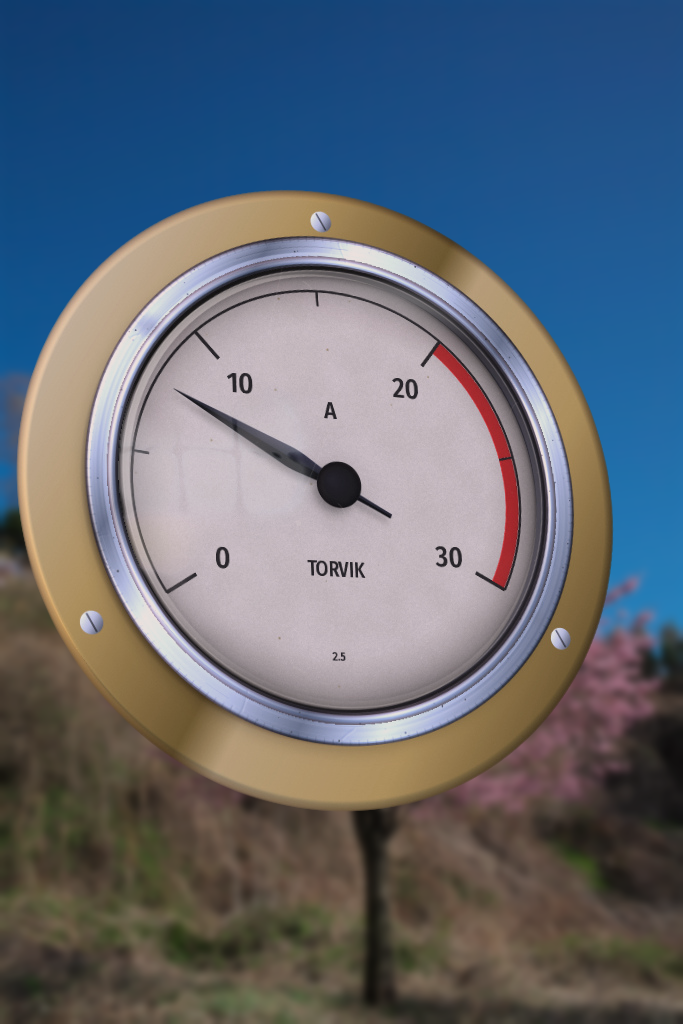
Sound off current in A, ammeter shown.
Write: 7.5 A
